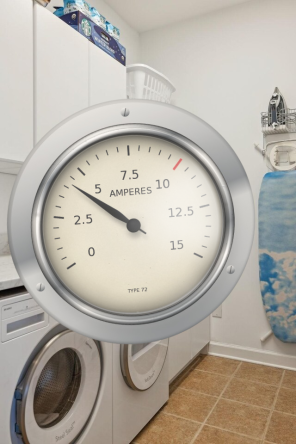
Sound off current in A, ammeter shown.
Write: 4.25 A
